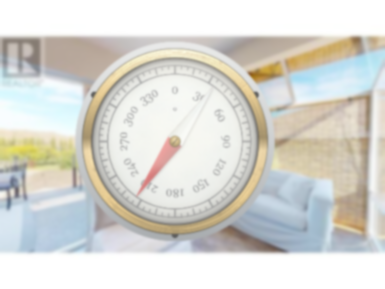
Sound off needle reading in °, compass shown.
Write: 215 °
